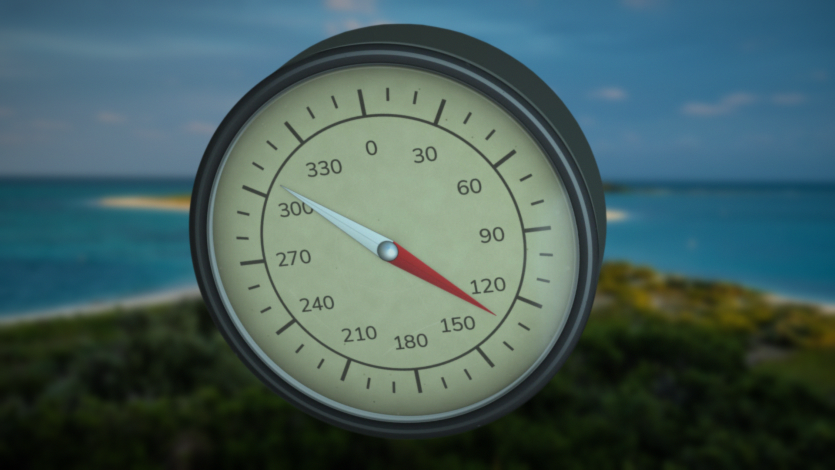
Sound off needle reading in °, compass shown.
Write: 130 °
